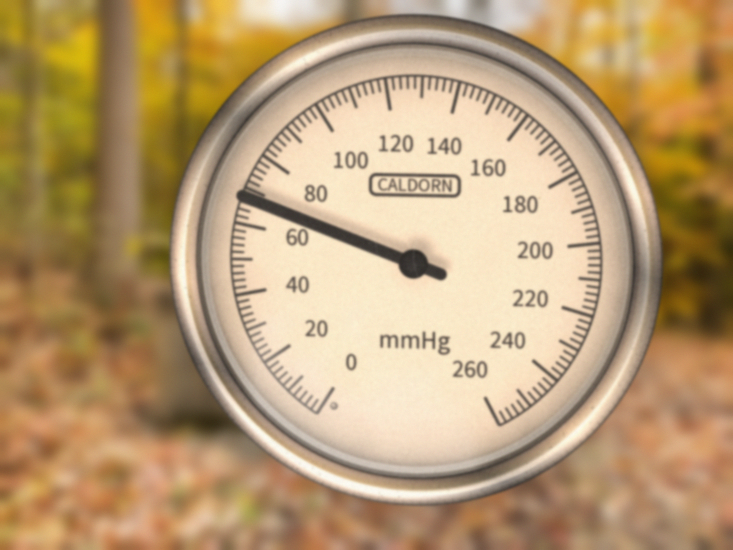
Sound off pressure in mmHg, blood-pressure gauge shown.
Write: 68 mmHg
